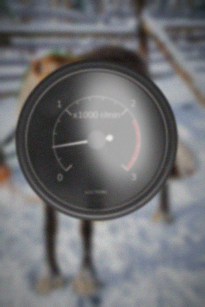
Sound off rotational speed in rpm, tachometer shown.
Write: 400 rpm
